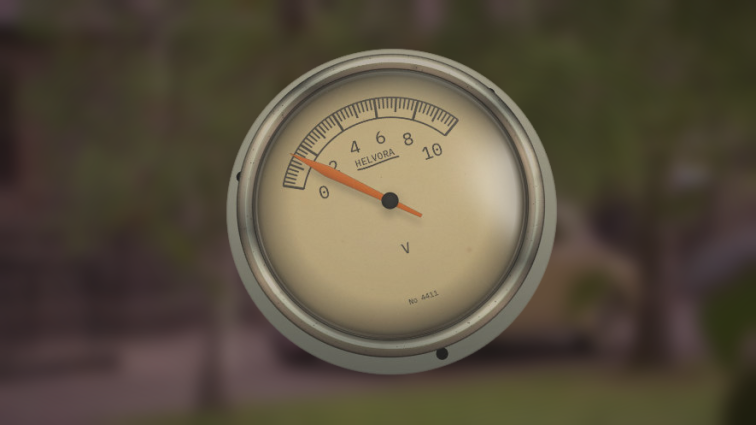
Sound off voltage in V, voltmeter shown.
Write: 1.4 V
